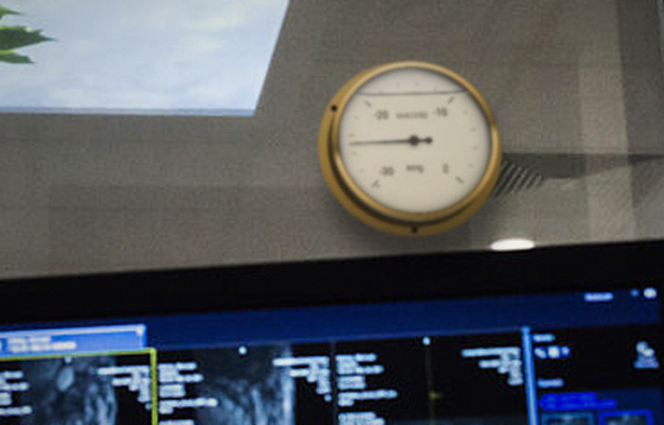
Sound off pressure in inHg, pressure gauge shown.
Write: -25 inHg
